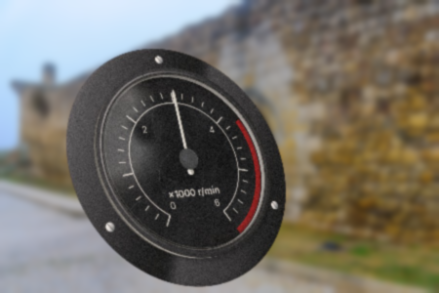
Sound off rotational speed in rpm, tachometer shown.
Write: 3000 rpm
